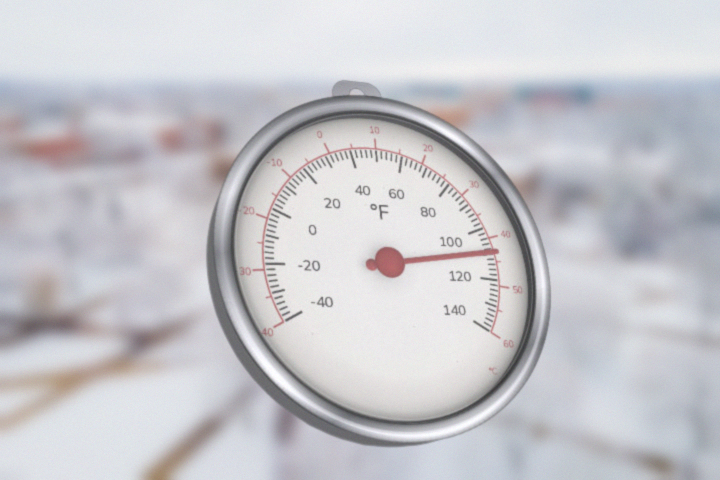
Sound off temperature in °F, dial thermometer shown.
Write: 110 °F
